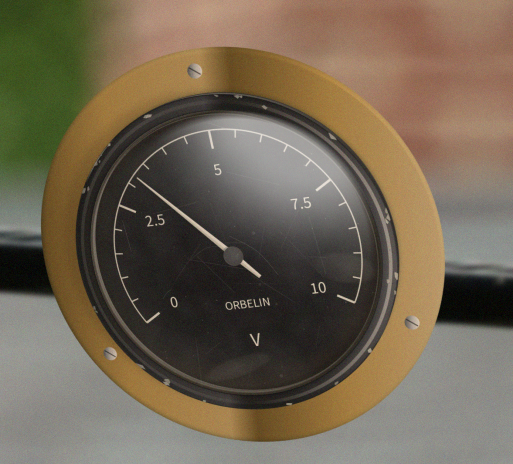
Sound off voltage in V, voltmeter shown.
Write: 3.25 V
